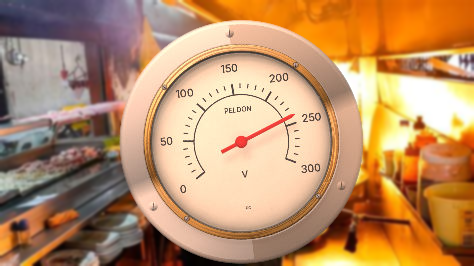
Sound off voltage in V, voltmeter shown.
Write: 240 V
